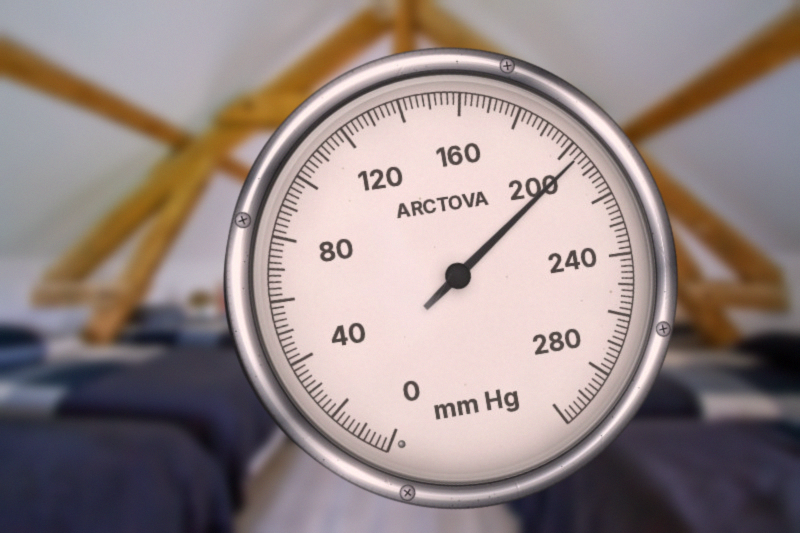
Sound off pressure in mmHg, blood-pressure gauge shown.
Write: 204 mmHg
